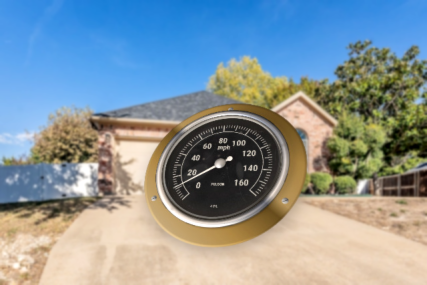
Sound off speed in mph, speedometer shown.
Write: 10 mph
